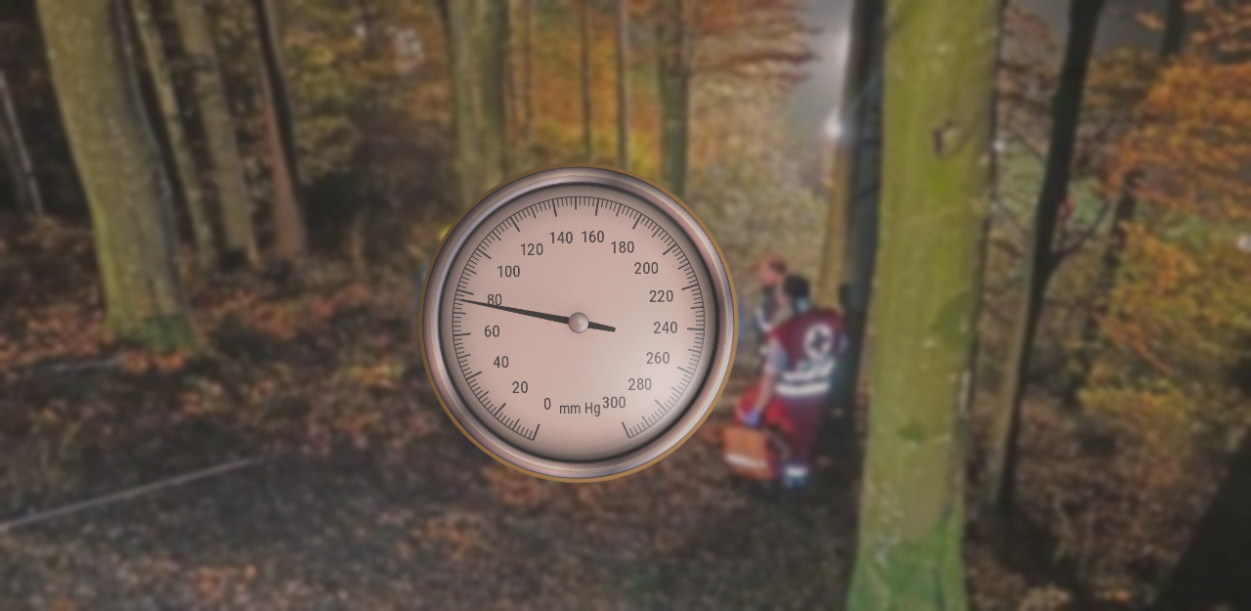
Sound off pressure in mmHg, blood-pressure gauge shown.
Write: 76 mmHg
